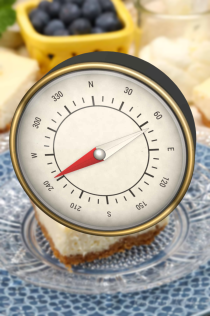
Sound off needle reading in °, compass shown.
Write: 245 °
